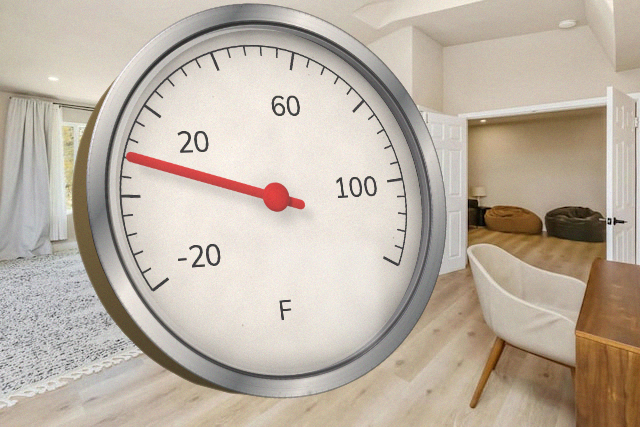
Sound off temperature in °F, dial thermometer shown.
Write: 8 °F
